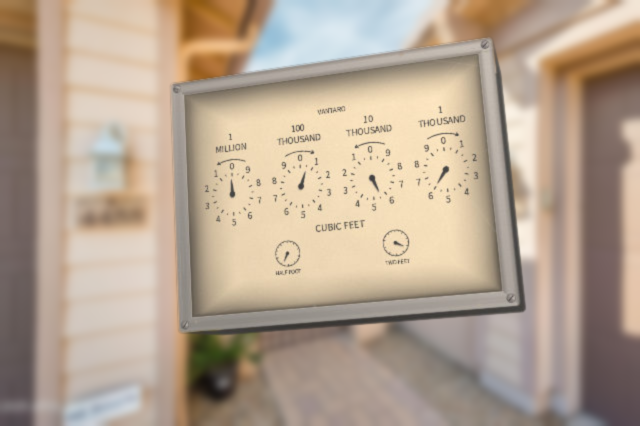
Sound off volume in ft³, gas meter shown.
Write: 5600 ft³
